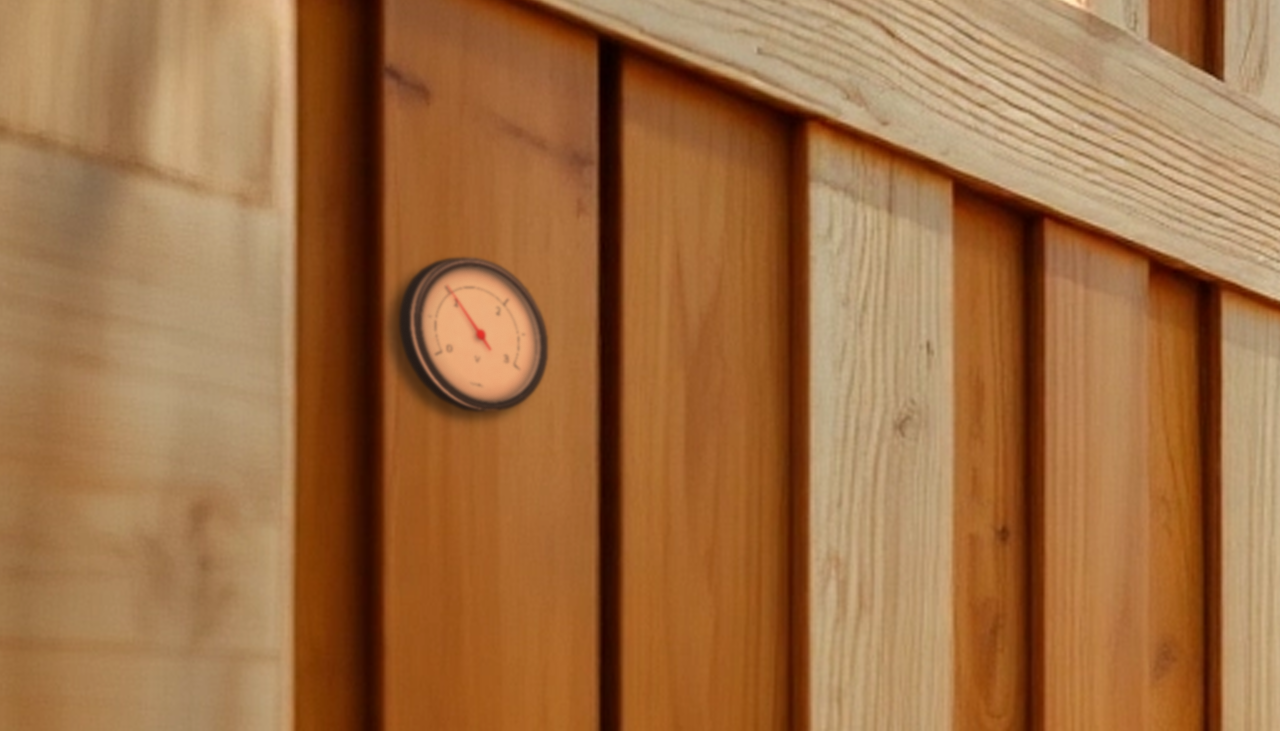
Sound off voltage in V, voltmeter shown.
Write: 1 V
